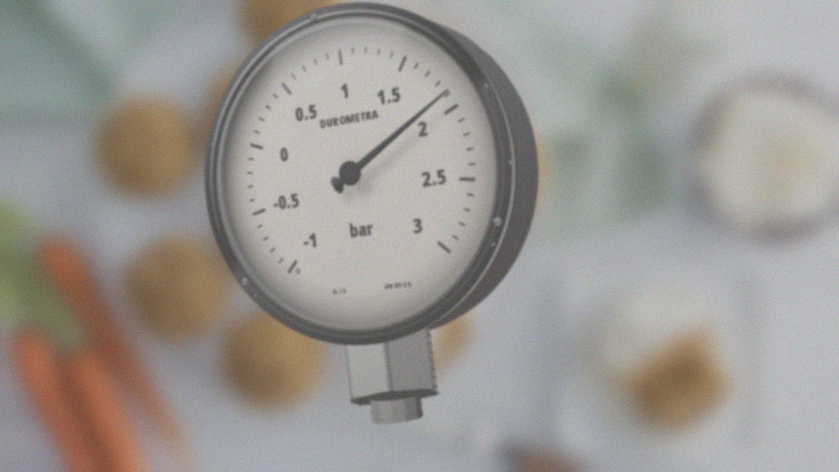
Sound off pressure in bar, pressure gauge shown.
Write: 1.9 bar
